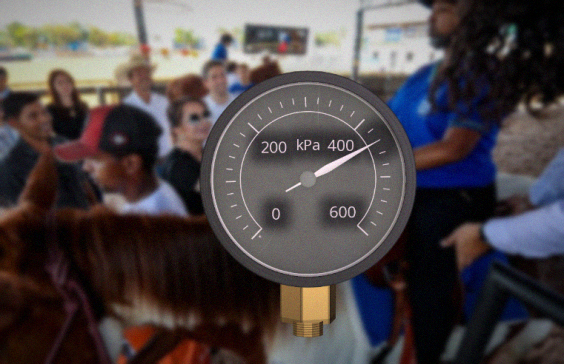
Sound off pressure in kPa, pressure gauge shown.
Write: 440 kPa
